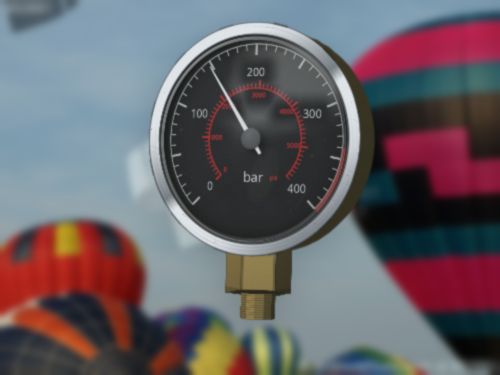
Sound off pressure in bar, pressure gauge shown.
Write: 150 bar
